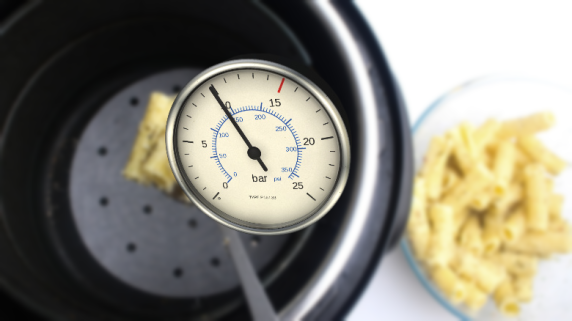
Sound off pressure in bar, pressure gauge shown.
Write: 10 bar
